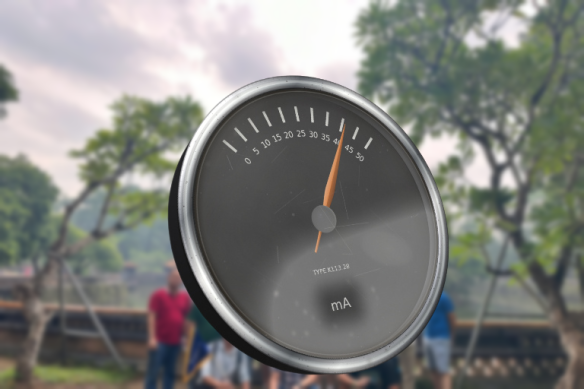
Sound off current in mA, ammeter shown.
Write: 40 mA
